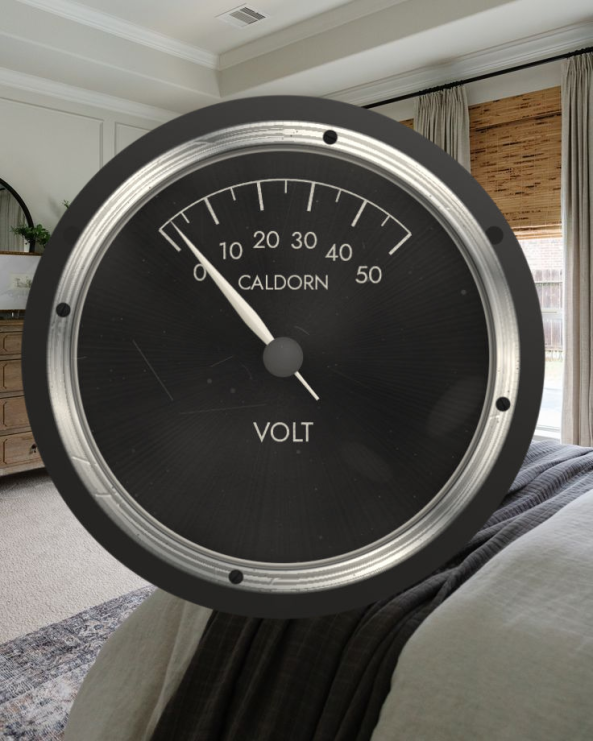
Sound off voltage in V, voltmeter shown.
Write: 2.5 V
